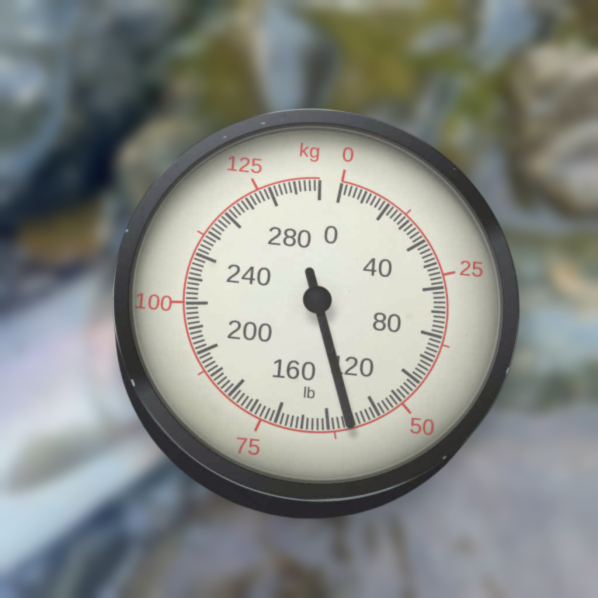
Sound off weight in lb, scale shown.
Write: 132 lb
